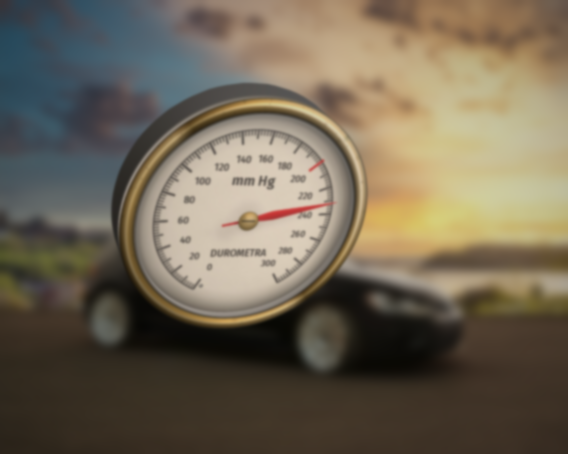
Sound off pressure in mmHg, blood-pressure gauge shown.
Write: 230 mmHg
